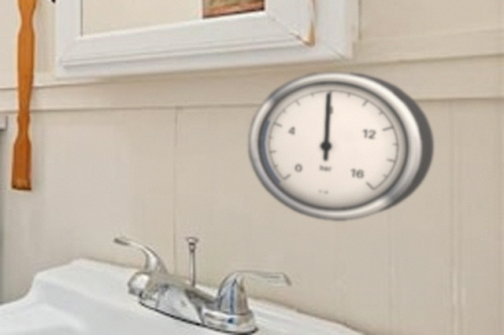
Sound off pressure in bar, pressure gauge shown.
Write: 8 bar
